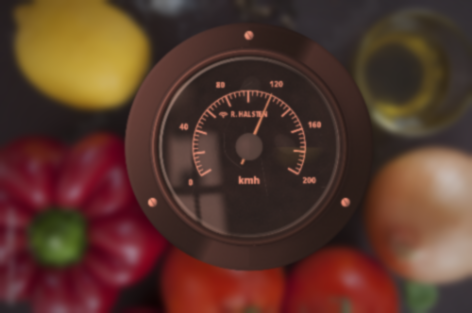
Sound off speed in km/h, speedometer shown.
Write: 120 km/h
